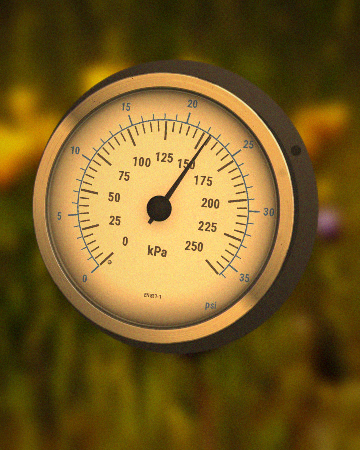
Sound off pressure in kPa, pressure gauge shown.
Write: 155 kPa
